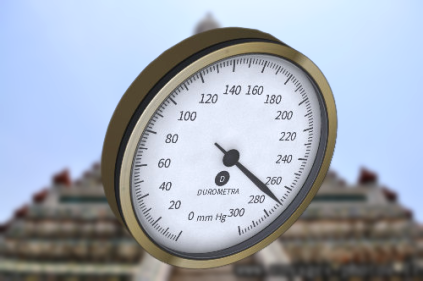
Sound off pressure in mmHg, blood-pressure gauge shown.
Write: 270 mmHg
